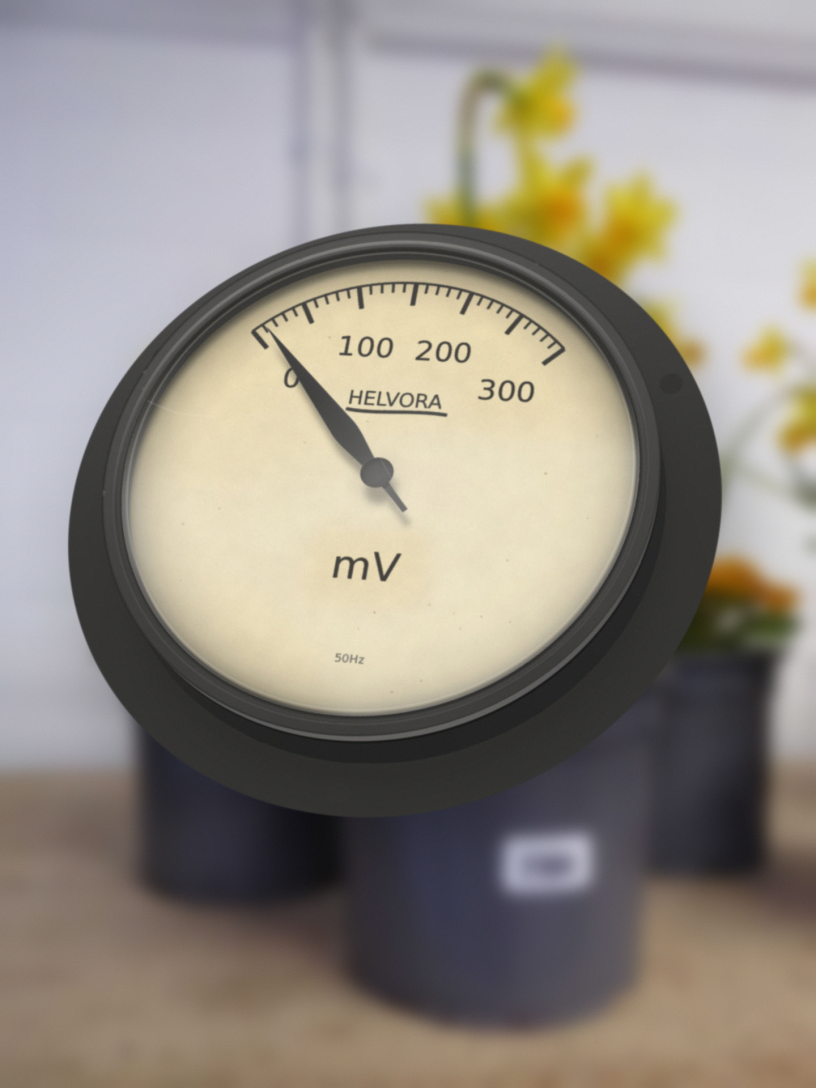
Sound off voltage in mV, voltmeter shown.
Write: 10 mV
